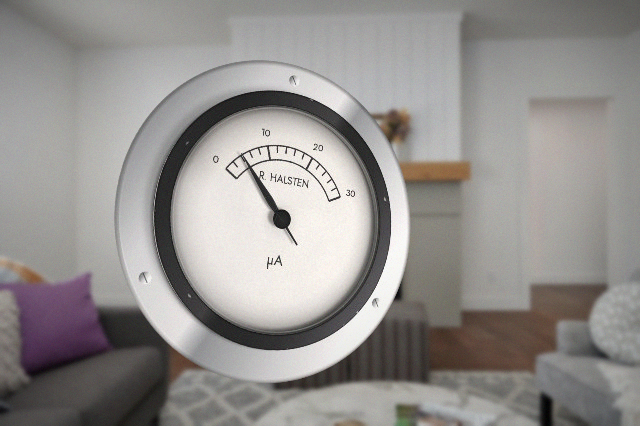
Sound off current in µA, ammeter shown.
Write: 4 µA
